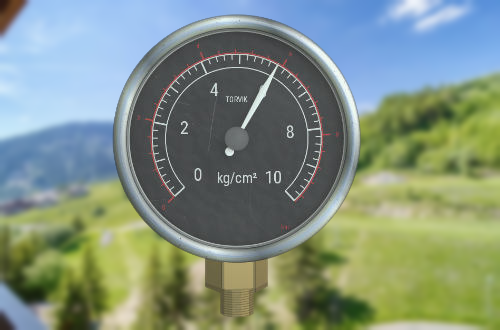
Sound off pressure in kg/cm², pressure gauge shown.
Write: 6 kg/cm²
